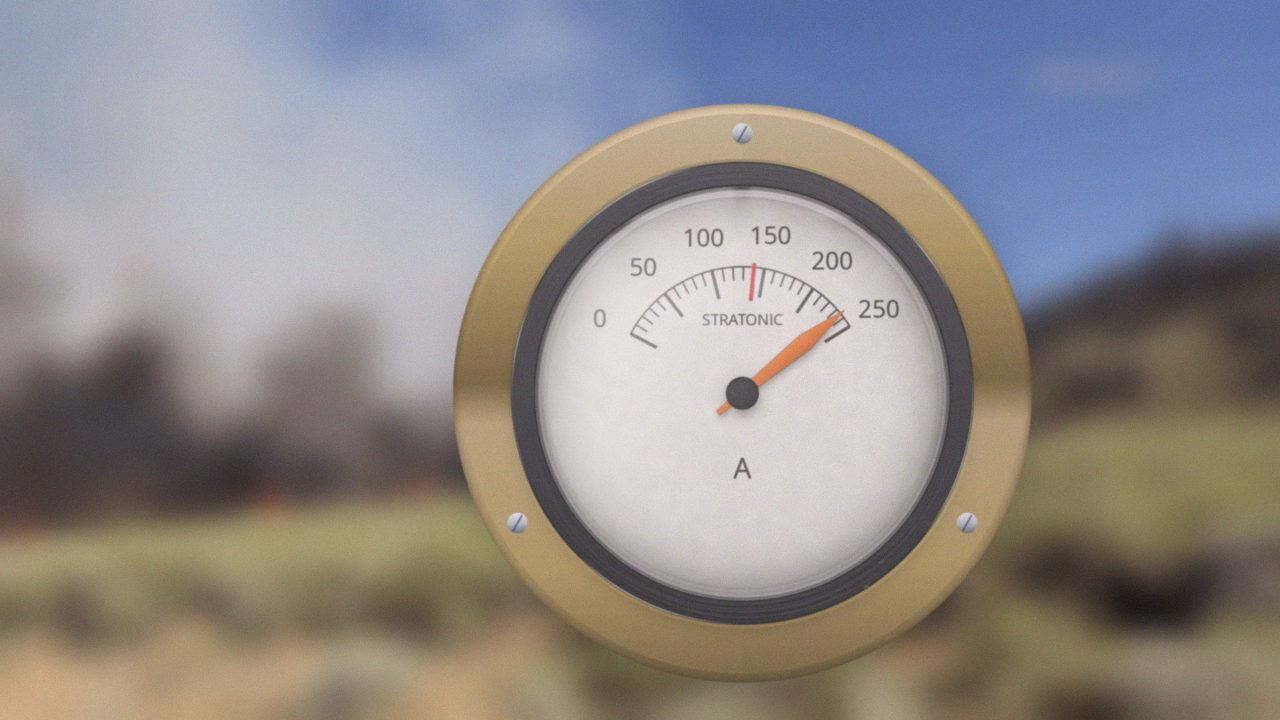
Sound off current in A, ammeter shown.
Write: 235 A
